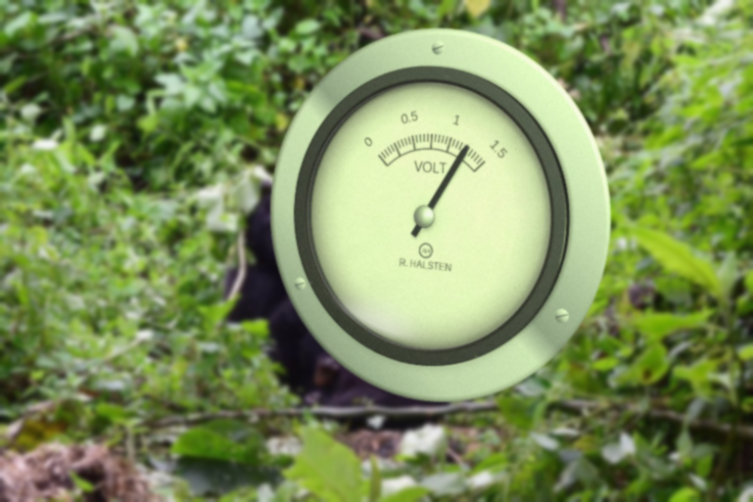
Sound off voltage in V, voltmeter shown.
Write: 1.25 V
